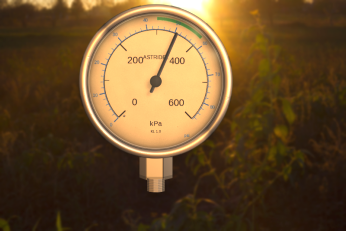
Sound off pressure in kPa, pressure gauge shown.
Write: 350 kPa
